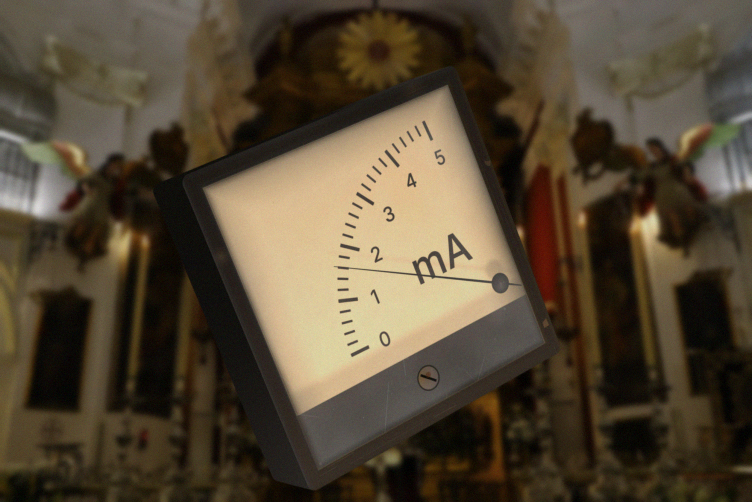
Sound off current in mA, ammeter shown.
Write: 1.6 mA
